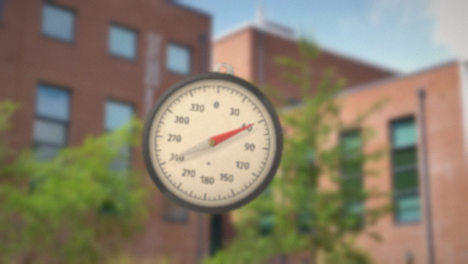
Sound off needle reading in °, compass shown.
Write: 60 °
